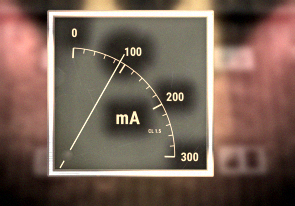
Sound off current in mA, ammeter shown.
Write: 90 mA
